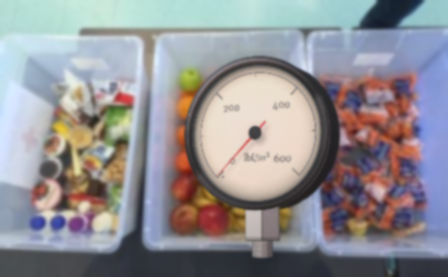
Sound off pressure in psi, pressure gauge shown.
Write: 0 psi
